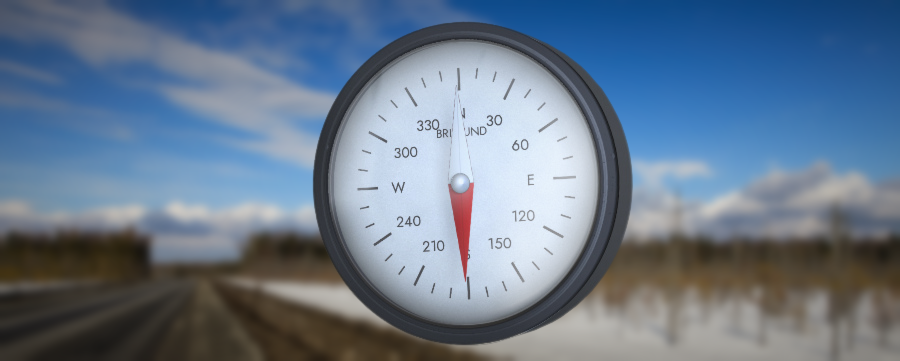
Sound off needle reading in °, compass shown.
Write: 180 °
